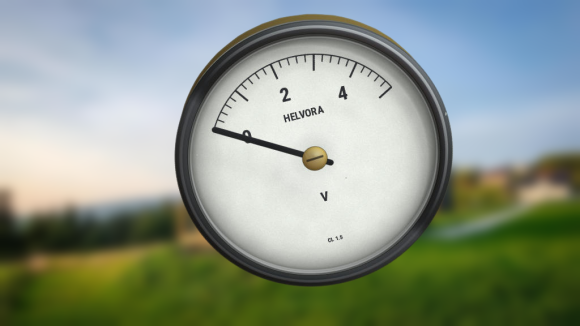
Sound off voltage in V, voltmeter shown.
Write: 0 V
